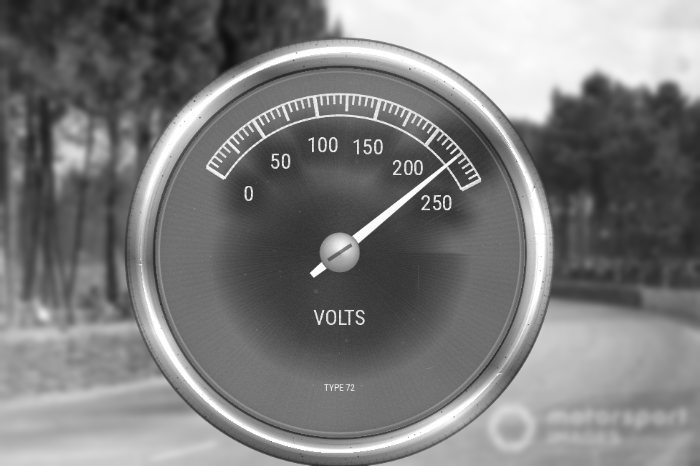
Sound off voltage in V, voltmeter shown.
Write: 225 V
